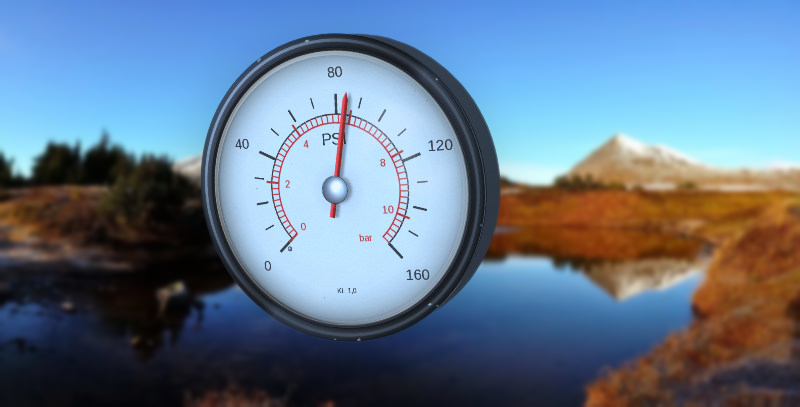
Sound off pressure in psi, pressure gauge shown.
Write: 85 psi
